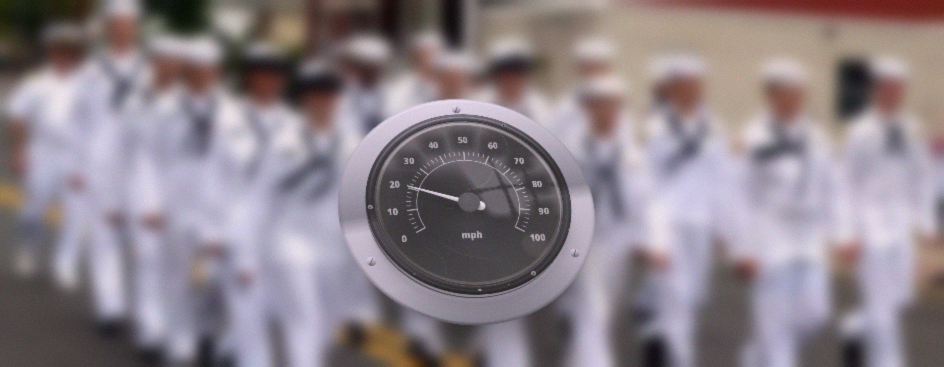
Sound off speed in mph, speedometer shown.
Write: 20 mph
